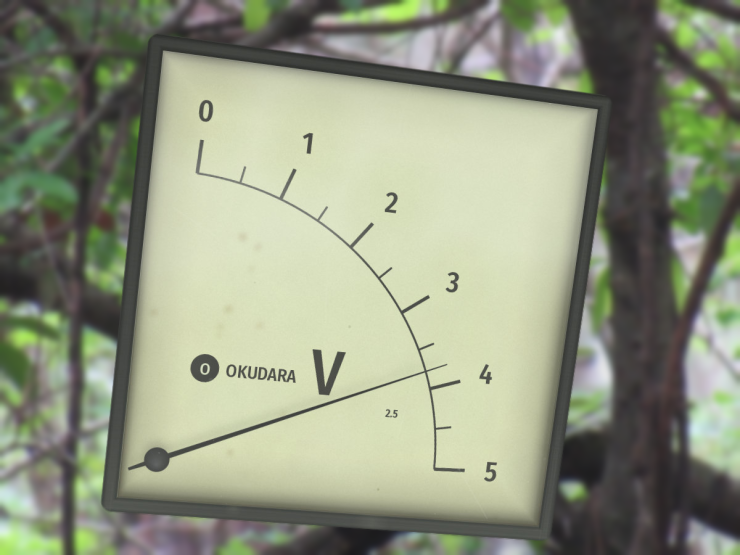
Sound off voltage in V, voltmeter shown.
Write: 3.75 V
